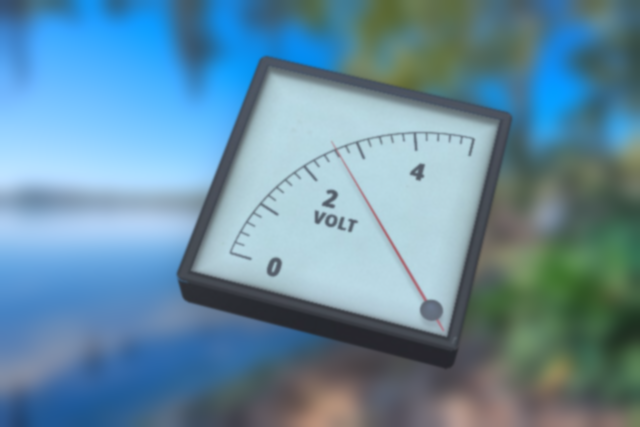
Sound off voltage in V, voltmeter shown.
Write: 2.6 V
